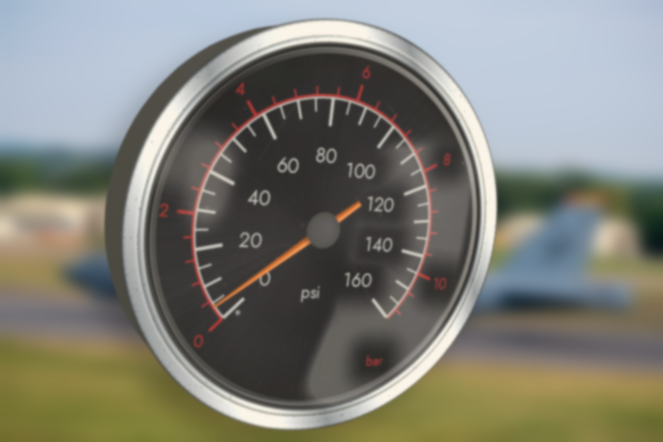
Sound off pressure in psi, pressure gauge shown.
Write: 5 psi
